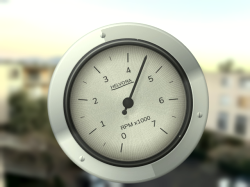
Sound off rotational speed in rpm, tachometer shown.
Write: 4500 rpm
